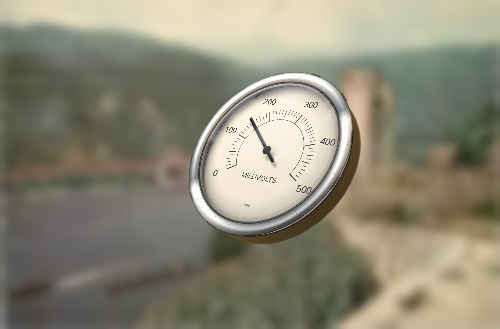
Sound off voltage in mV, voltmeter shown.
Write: 150 mV
